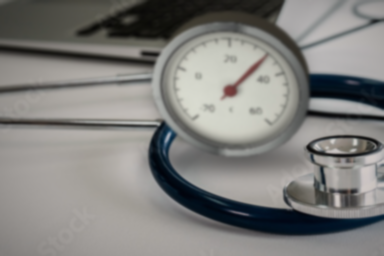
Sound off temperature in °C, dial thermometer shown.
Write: 32 °C
